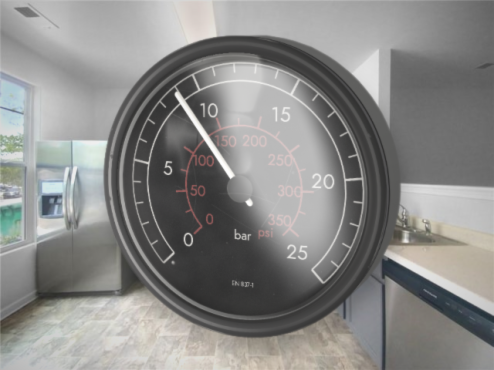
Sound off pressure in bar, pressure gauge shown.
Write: 9 bar
